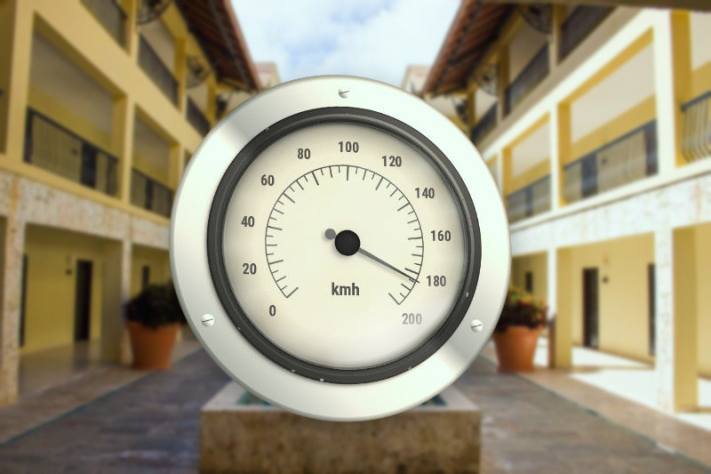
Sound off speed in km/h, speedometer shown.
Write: 185 km/h
